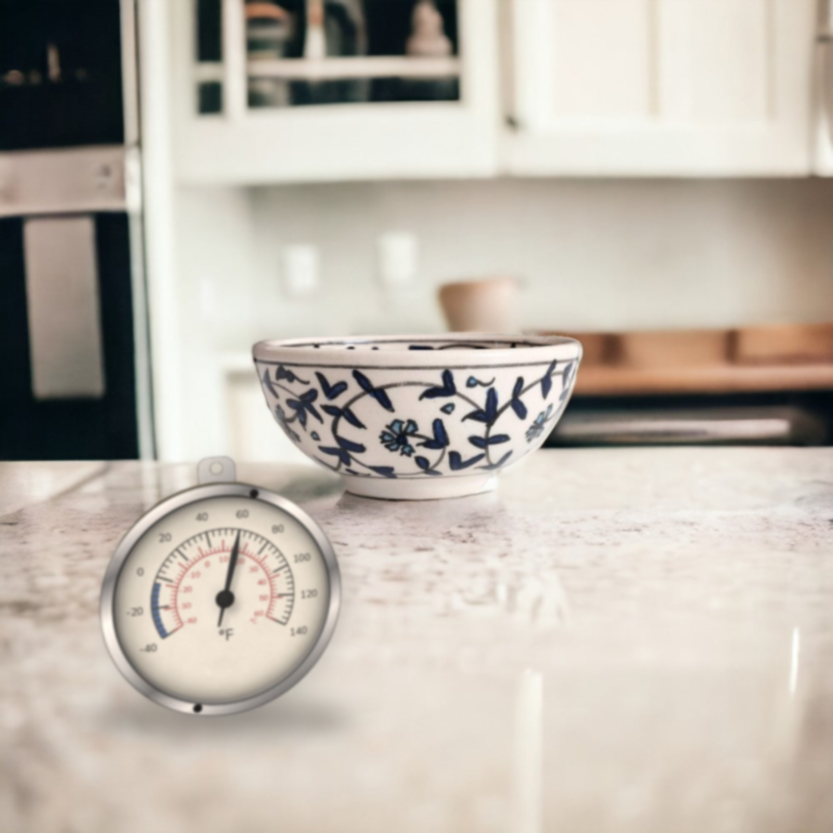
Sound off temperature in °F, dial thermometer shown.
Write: 60 °F
